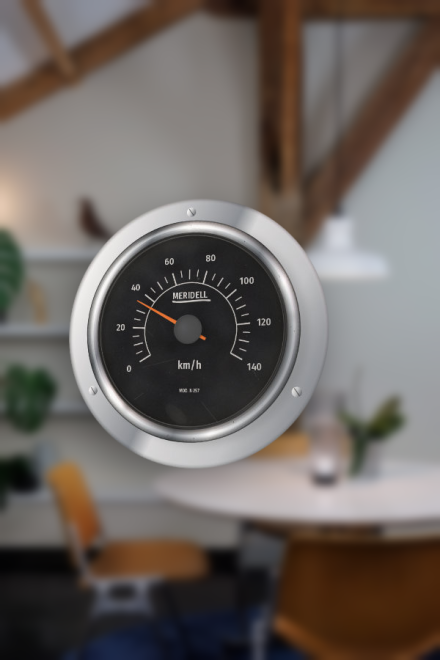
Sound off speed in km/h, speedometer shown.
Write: 35 km/h
